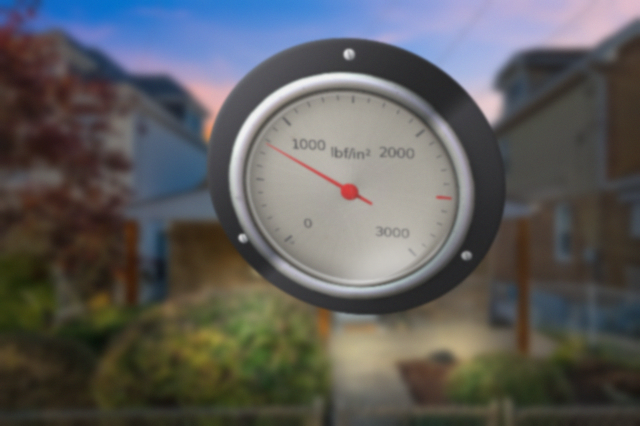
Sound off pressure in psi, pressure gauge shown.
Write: 800 psi
